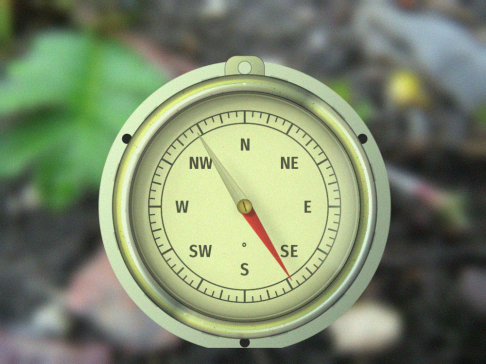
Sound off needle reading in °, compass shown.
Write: 147.5 °
